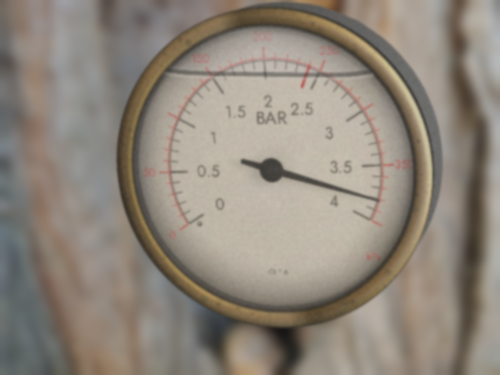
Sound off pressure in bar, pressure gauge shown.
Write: 3.8 bar
